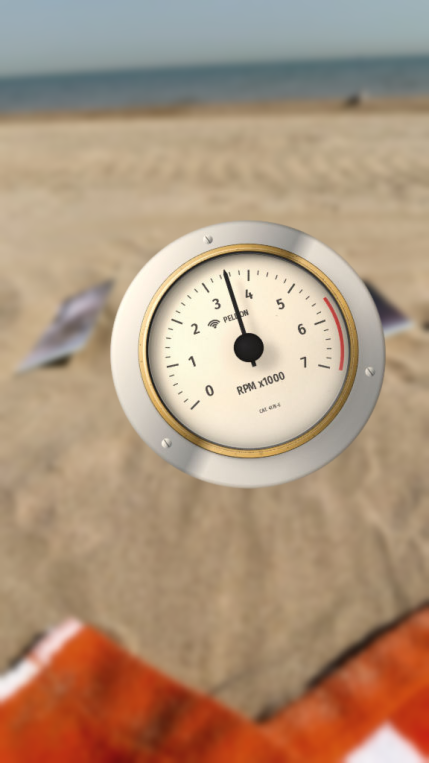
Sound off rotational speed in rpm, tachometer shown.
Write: 3500 rpm
